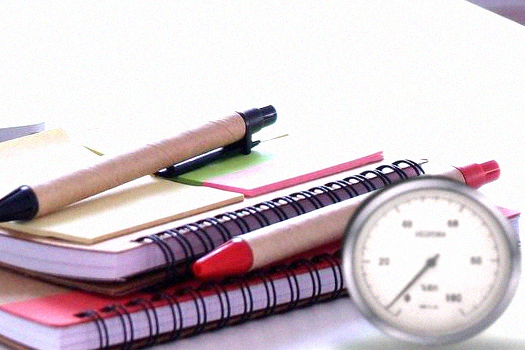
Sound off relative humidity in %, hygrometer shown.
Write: 4 %
